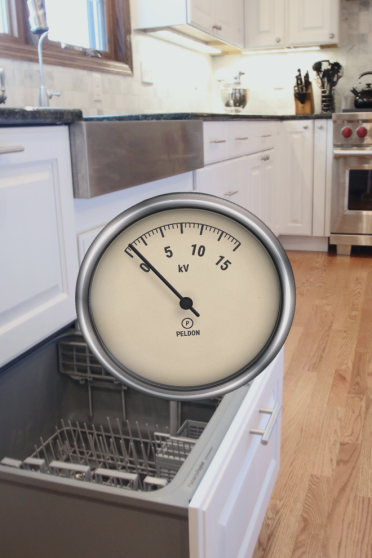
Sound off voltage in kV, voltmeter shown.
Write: 1 kV
